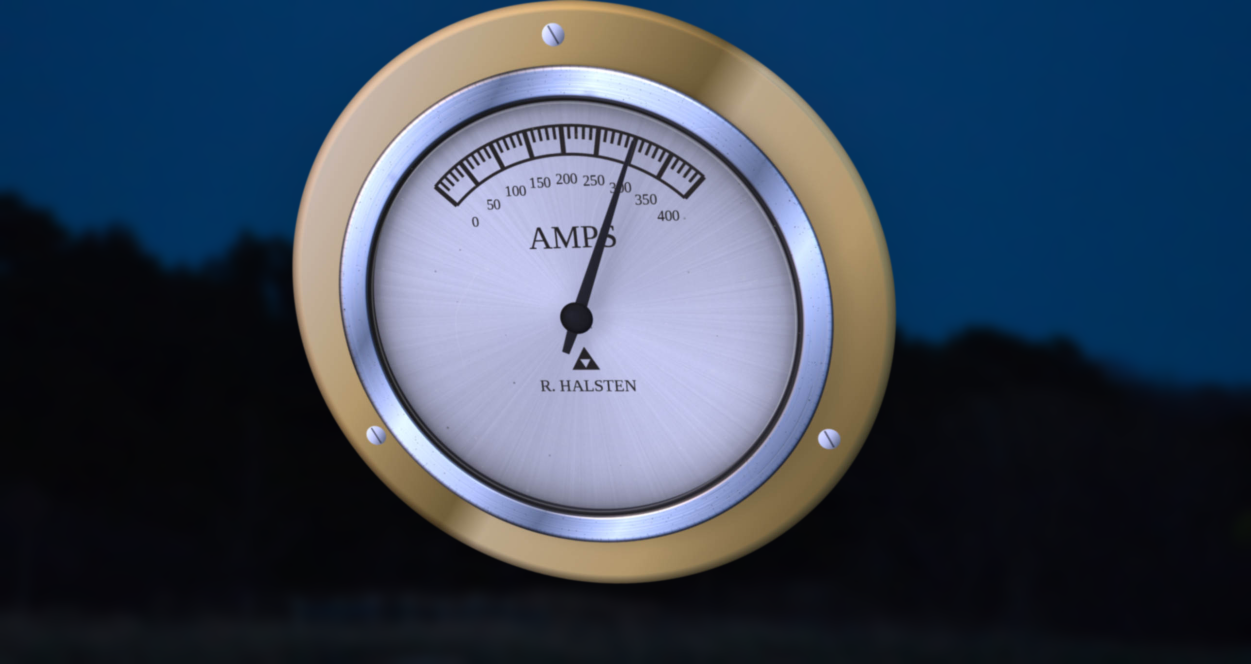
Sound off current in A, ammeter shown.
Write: 300 A
